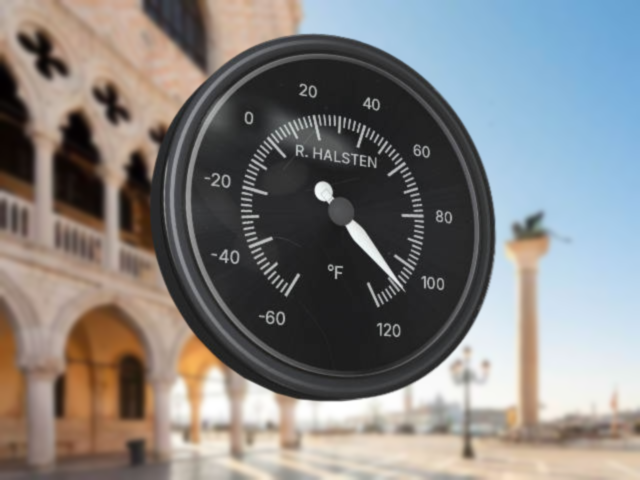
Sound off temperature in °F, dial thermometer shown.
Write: 110 °F
